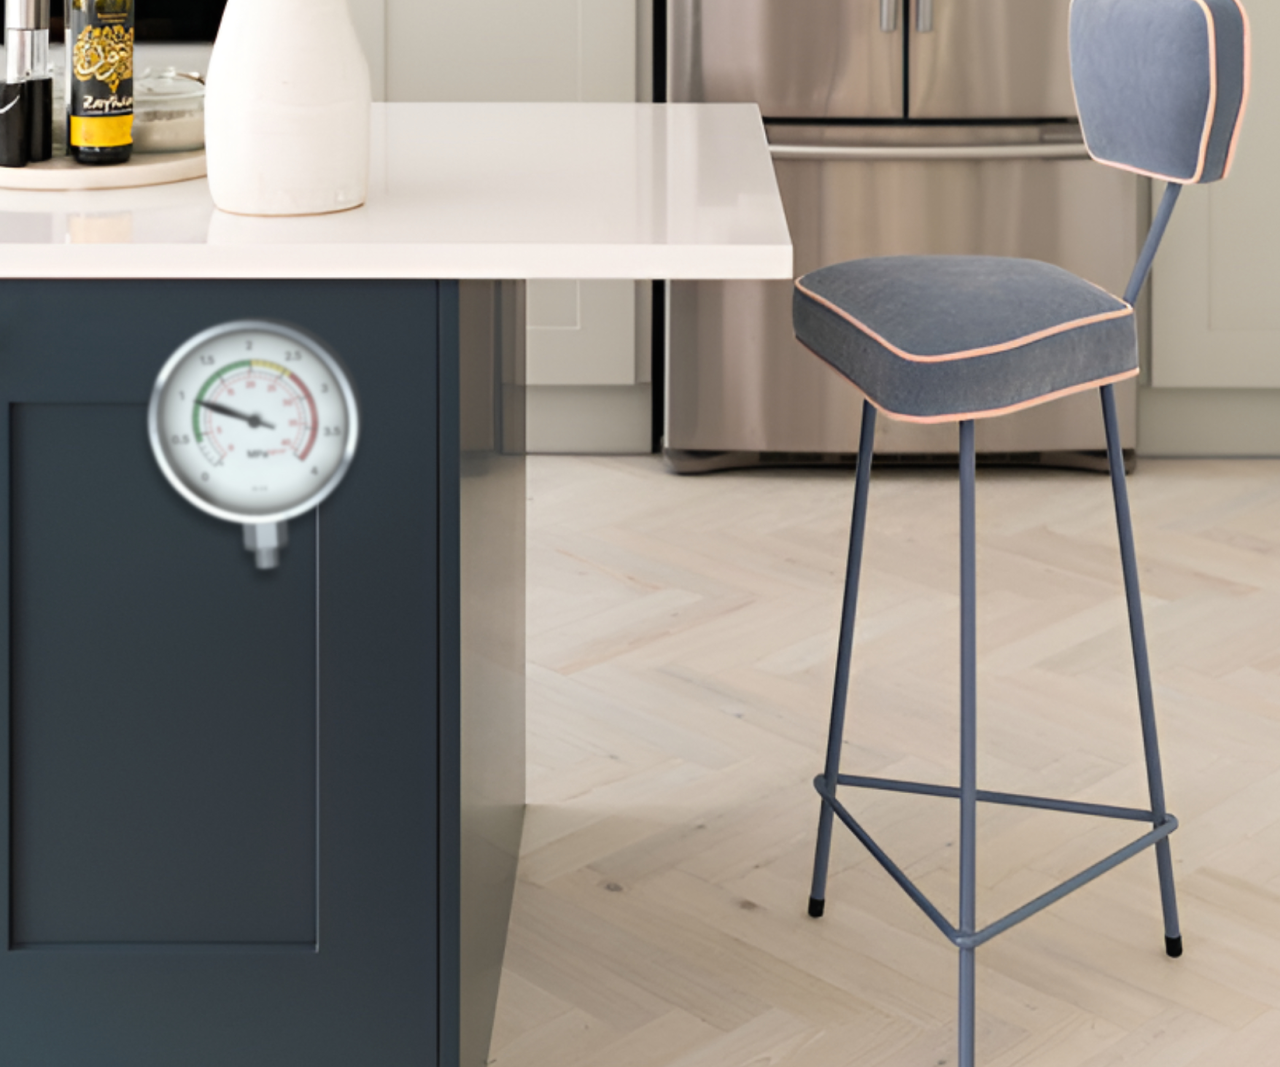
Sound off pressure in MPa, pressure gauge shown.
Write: 1 MPa
